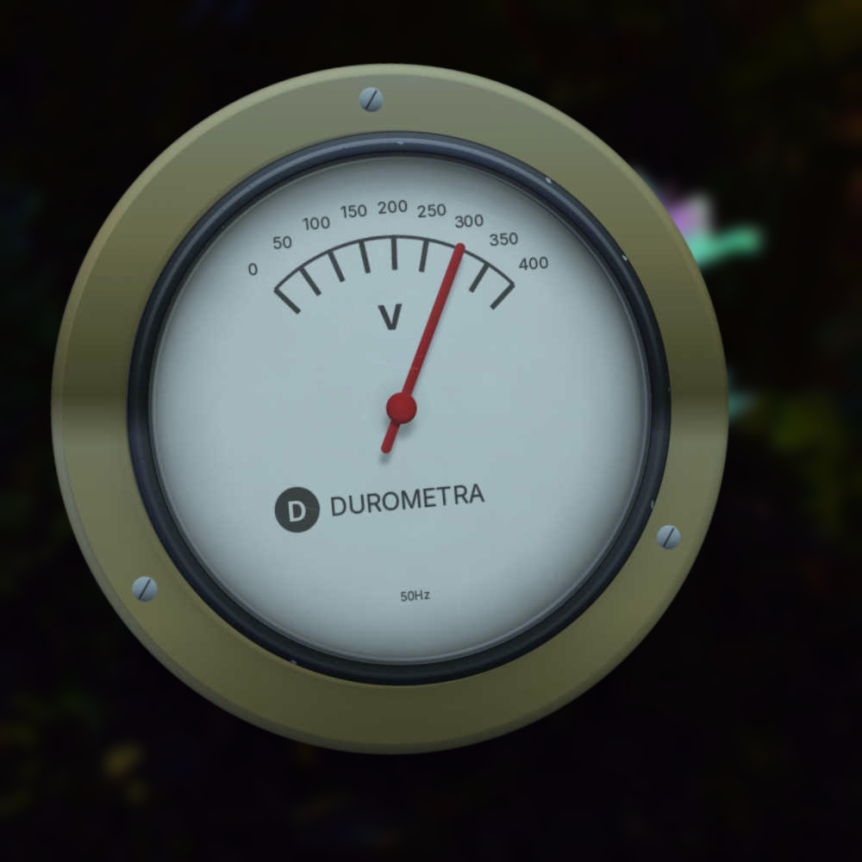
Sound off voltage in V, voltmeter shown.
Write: 300 V
